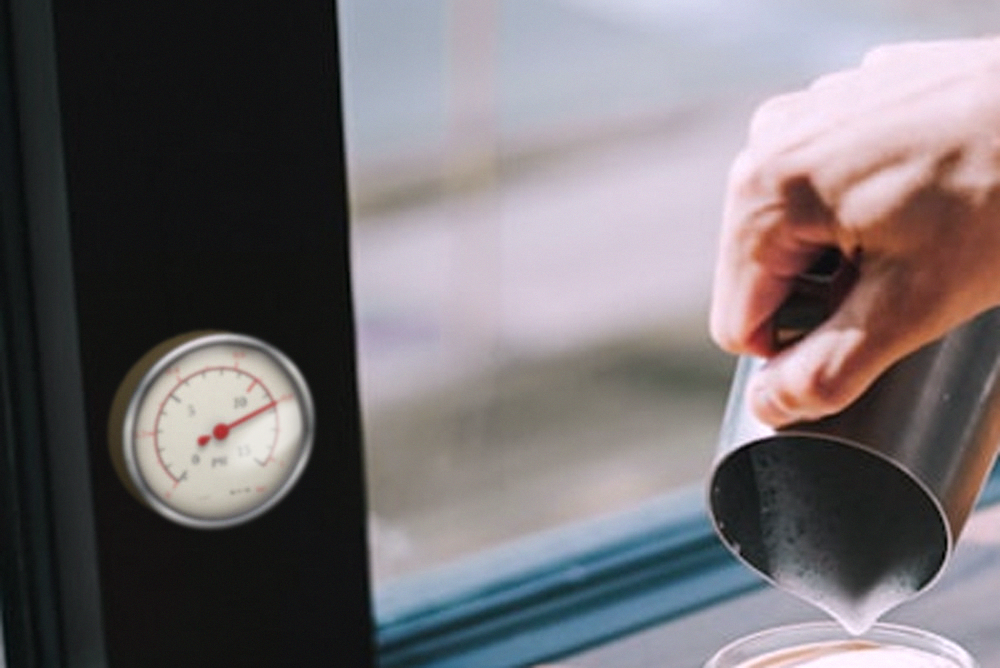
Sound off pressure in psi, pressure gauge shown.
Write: 11.5 psi
